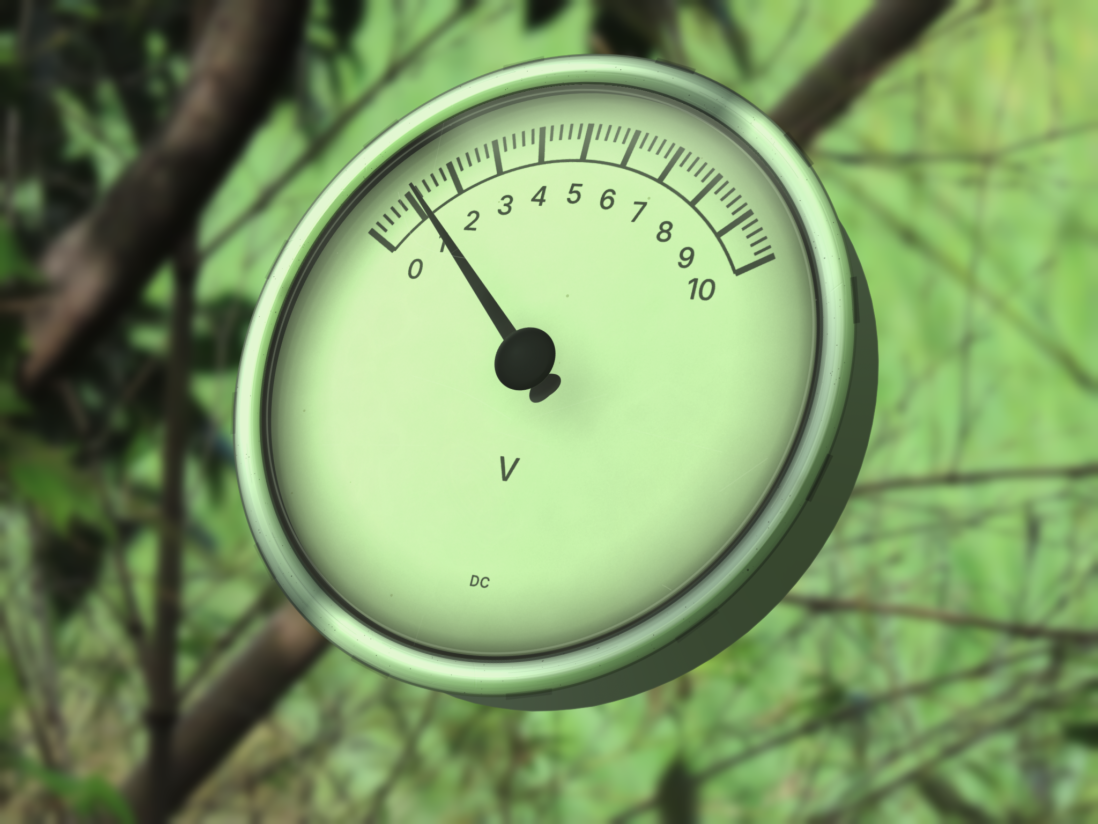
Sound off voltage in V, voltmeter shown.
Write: 1.2 V
